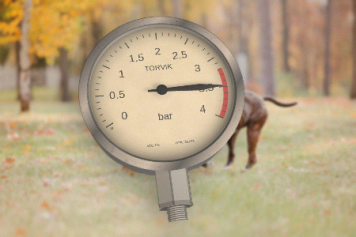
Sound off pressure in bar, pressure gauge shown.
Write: 3.5 bar
